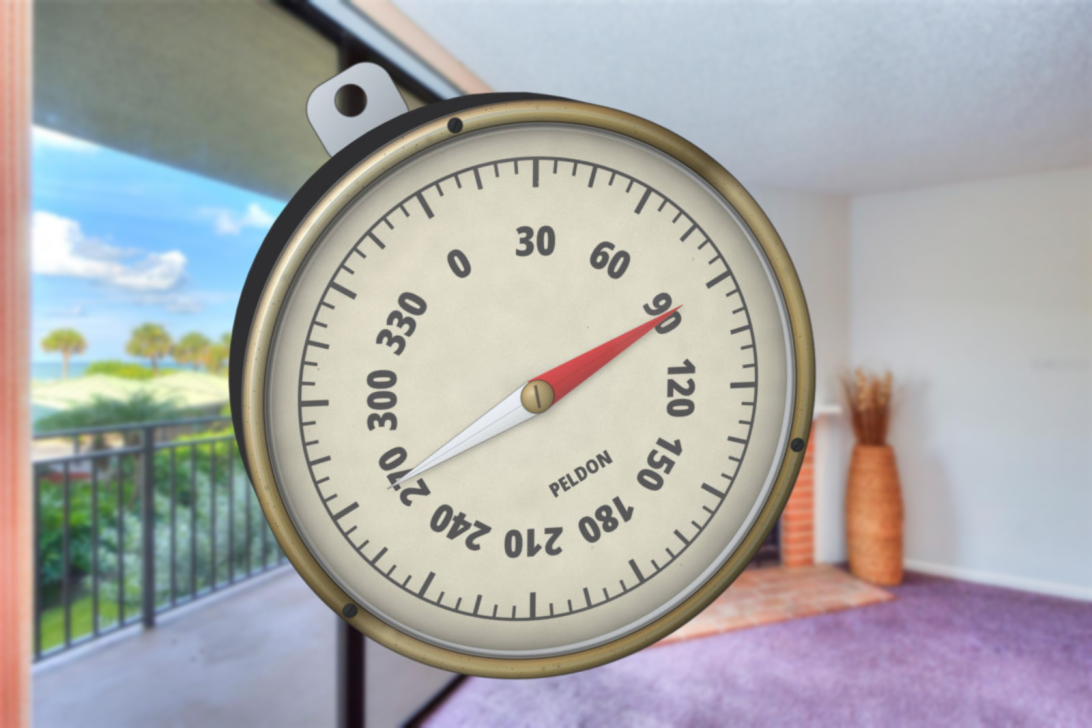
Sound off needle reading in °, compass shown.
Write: 90 °
